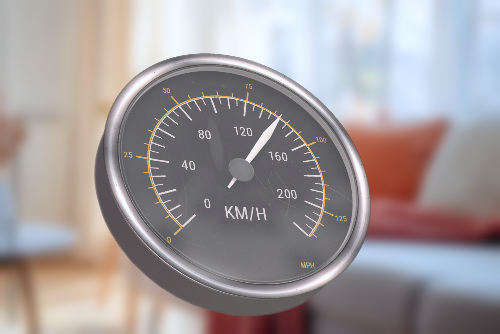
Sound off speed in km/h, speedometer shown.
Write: 140 km/h
